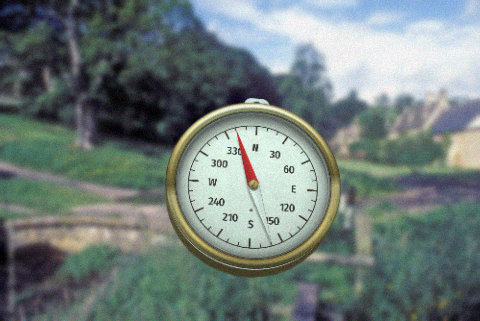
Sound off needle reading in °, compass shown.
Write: 340 °
